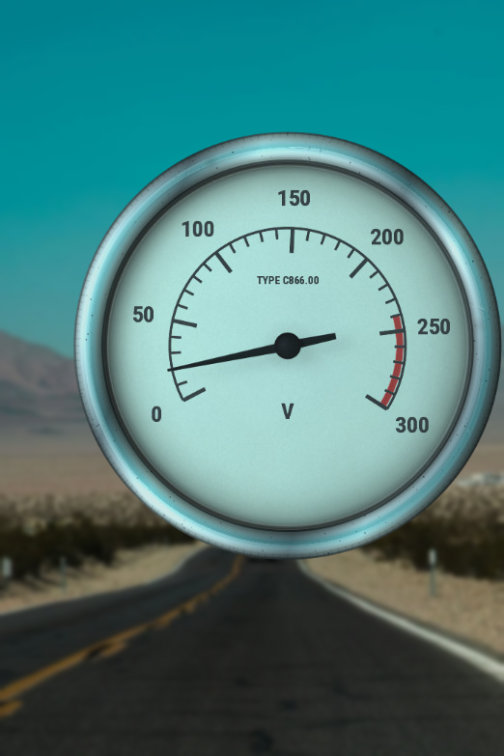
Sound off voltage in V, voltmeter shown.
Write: 20 V
